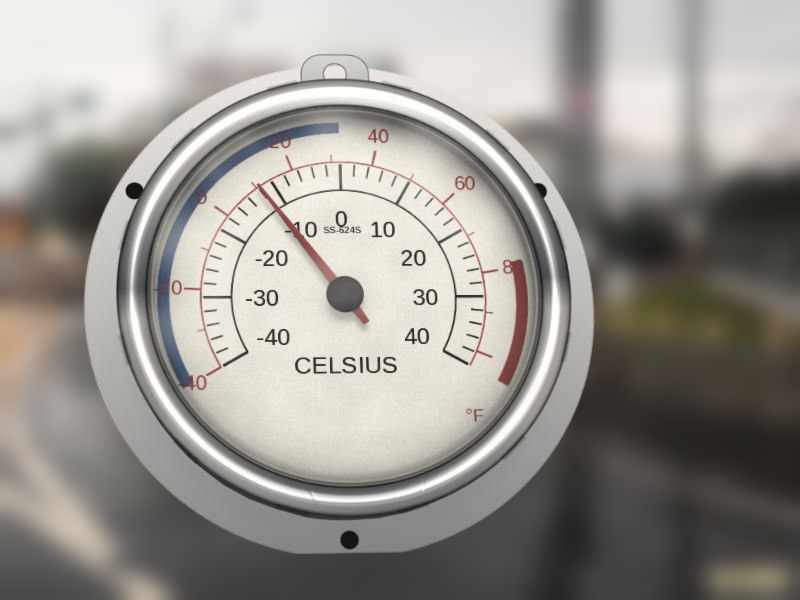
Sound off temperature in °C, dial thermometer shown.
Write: -12 °C
